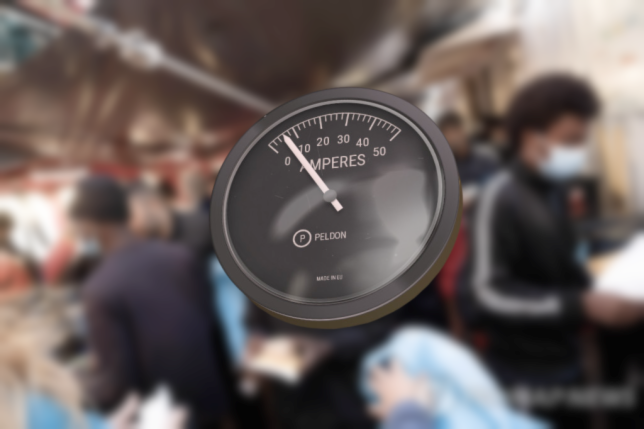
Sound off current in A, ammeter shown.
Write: 6 A
